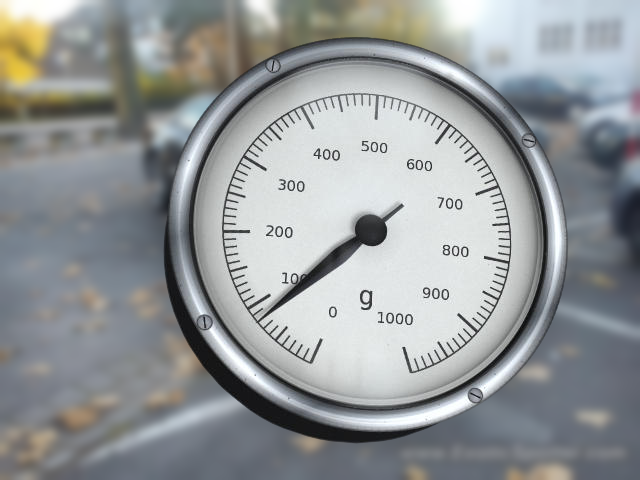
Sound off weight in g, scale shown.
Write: 80 g
